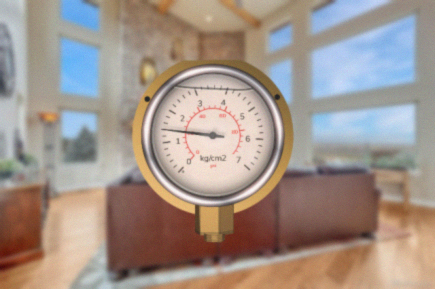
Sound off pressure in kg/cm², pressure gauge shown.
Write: 1.4 kg/cm²
